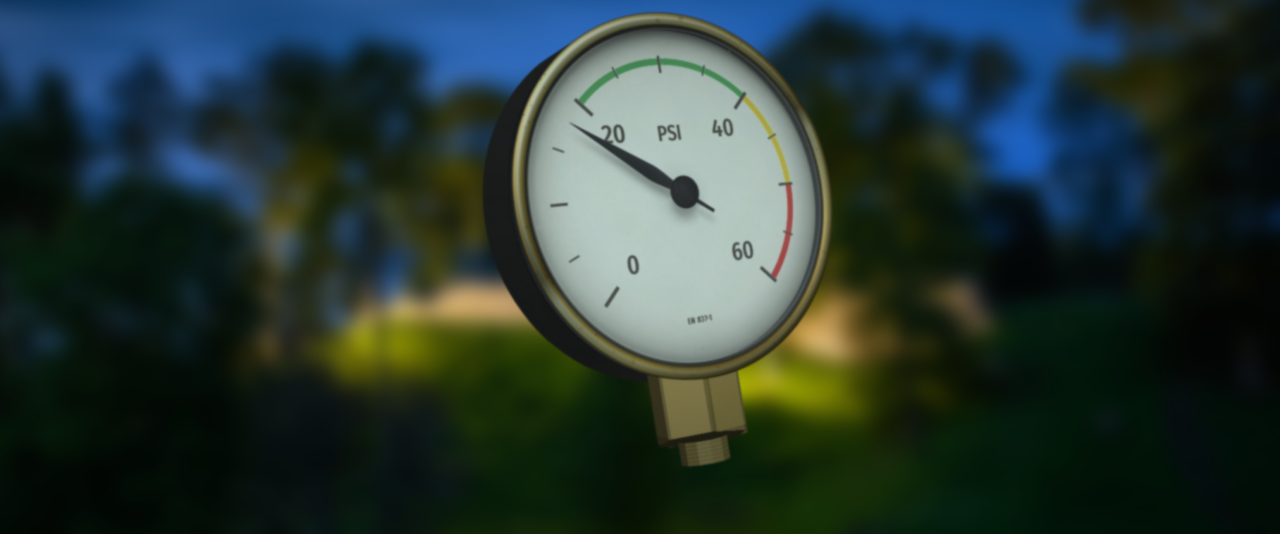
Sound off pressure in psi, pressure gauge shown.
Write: 17.5 psi
